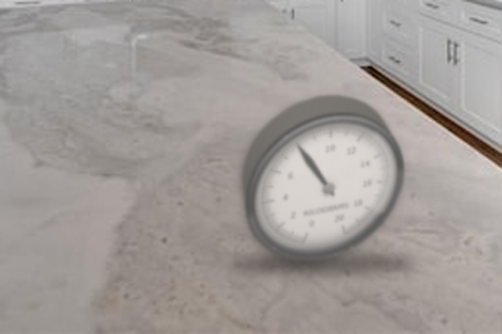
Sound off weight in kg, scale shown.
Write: 8 kg
